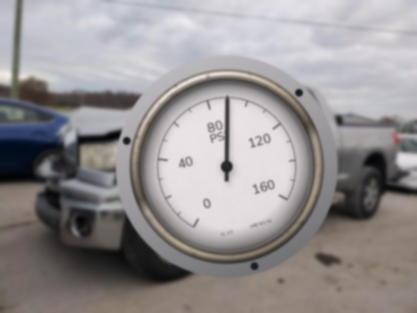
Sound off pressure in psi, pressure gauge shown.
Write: 90 psi
